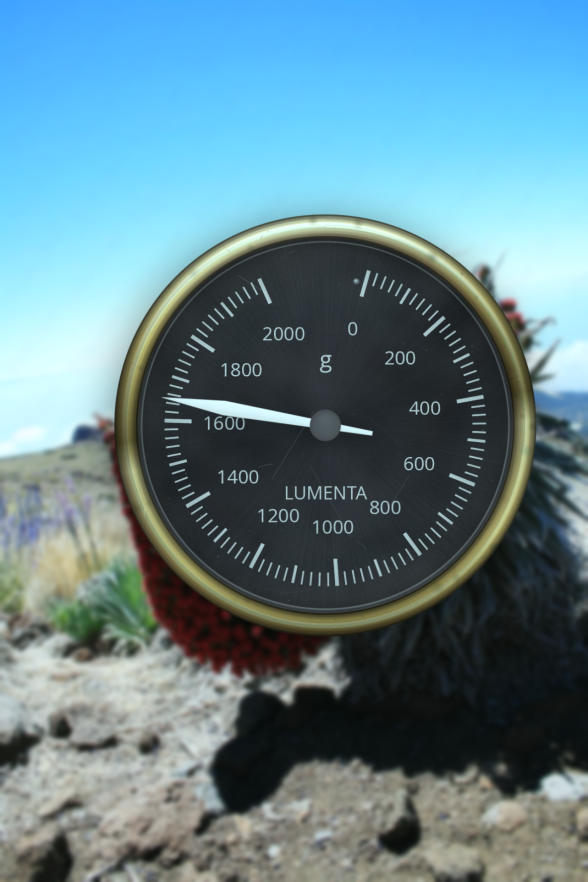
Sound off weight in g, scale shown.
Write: 1650 g
